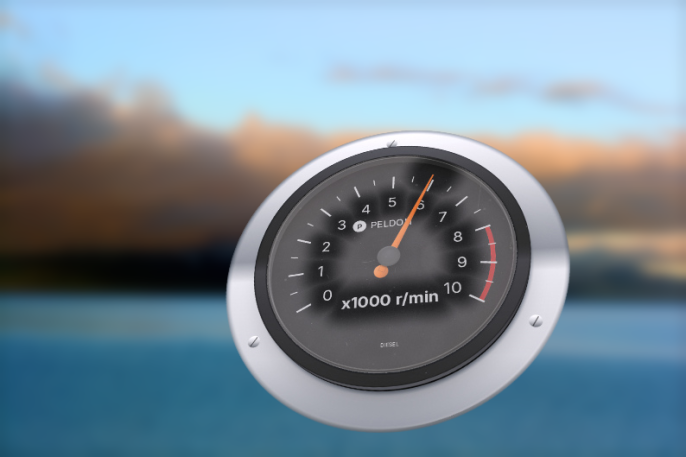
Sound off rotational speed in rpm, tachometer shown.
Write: 6000 rpm
